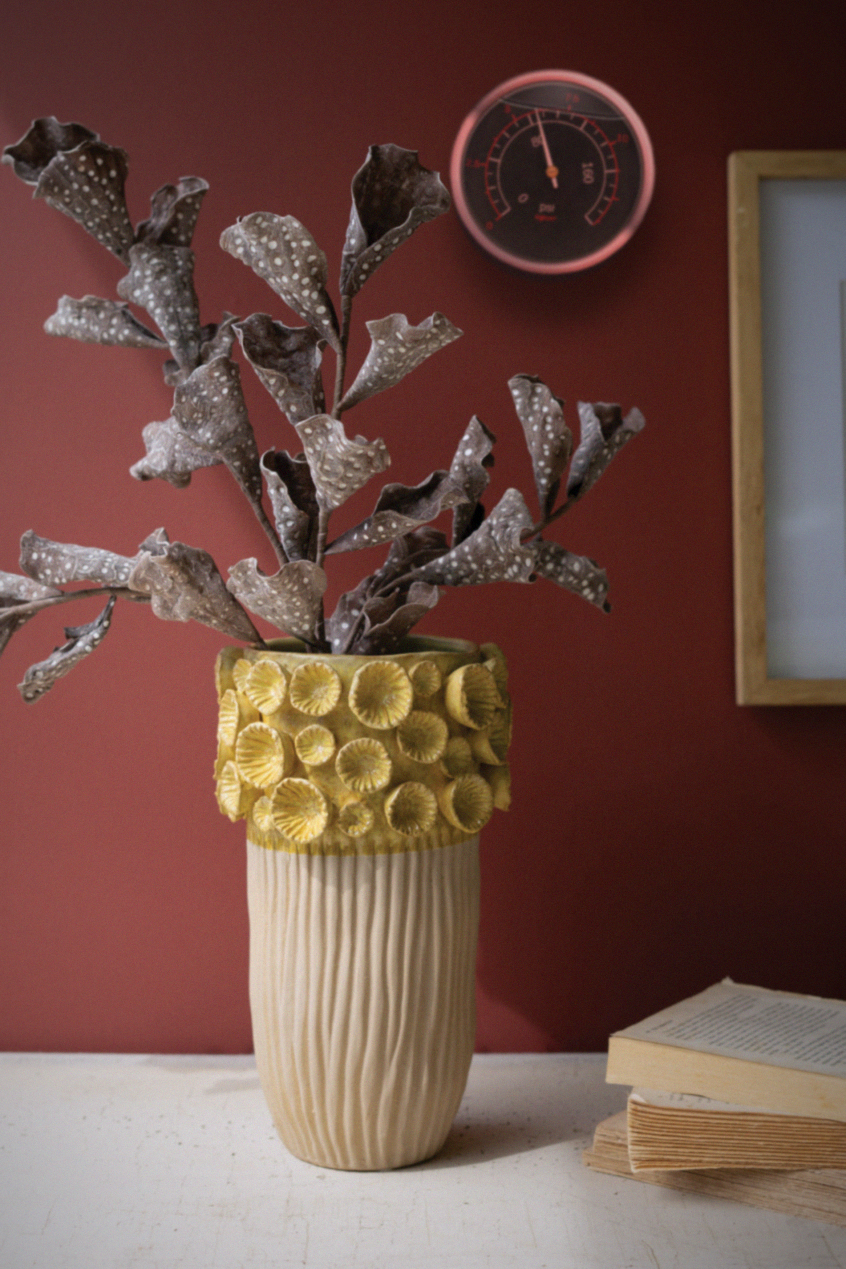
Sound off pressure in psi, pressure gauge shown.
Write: 85 psi
